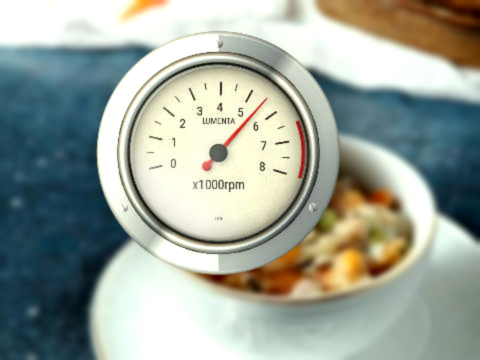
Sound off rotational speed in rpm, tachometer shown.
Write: 5500 rpm
